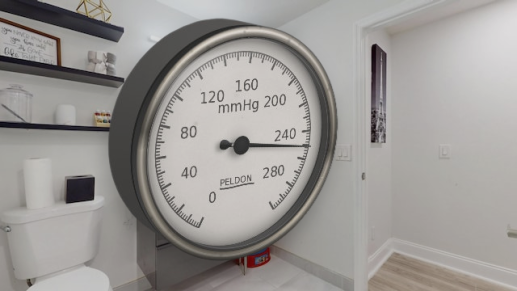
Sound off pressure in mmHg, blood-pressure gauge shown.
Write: 250 mmHg
